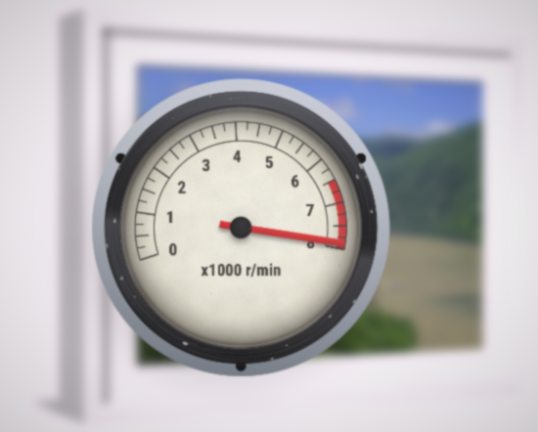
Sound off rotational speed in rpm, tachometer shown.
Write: 7875 rpm
